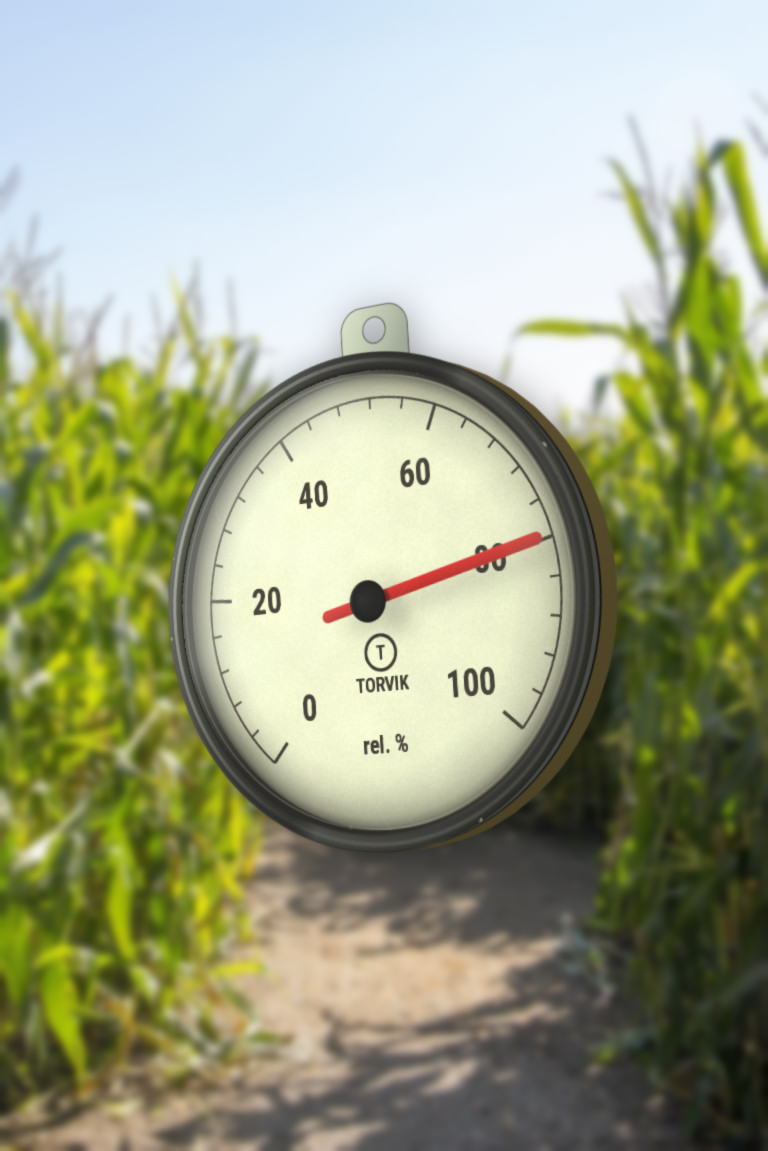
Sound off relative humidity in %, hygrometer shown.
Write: 80 %
